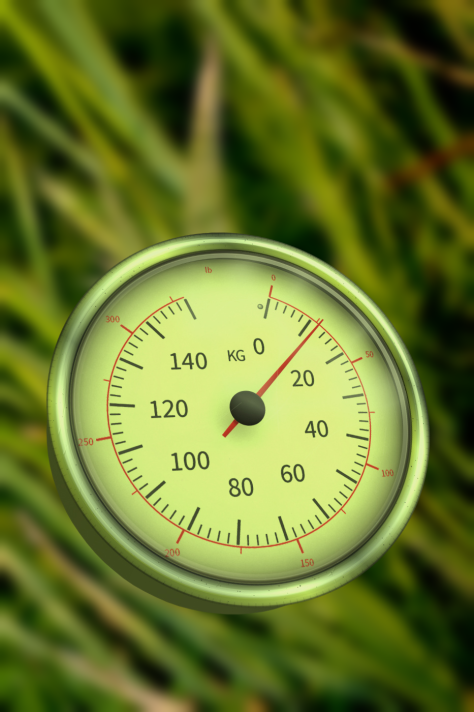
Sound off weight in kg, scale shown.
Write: 12 kg
